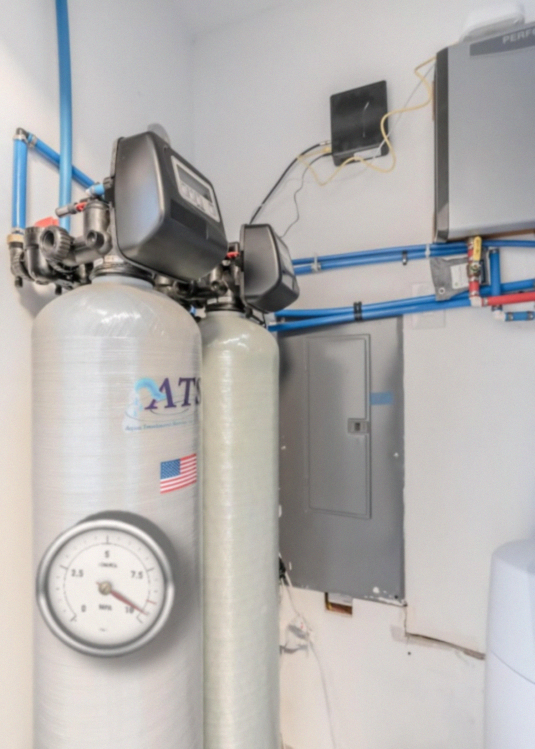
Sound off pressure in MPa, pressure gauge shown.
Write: 9.5 MPa
